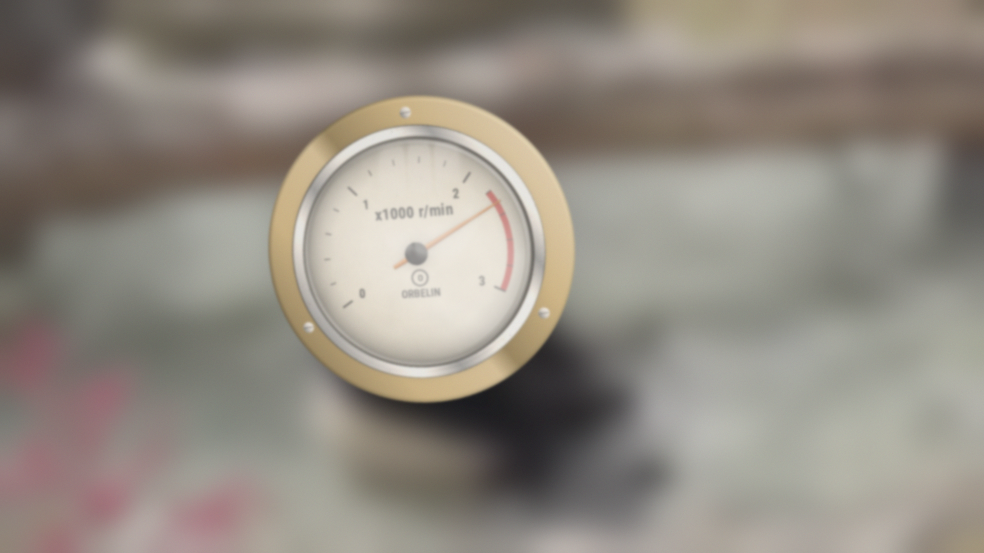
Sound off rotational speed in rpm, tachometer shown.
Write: 2300 rpm
